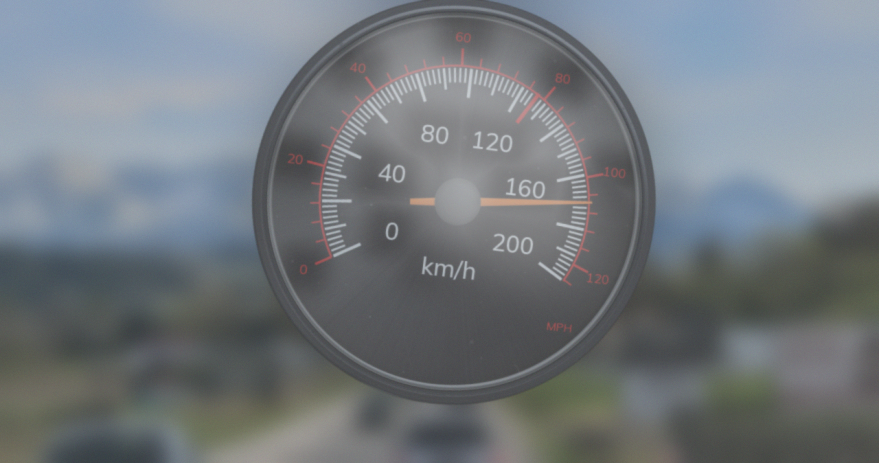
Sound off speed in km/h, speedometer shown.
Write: 170 km/h
